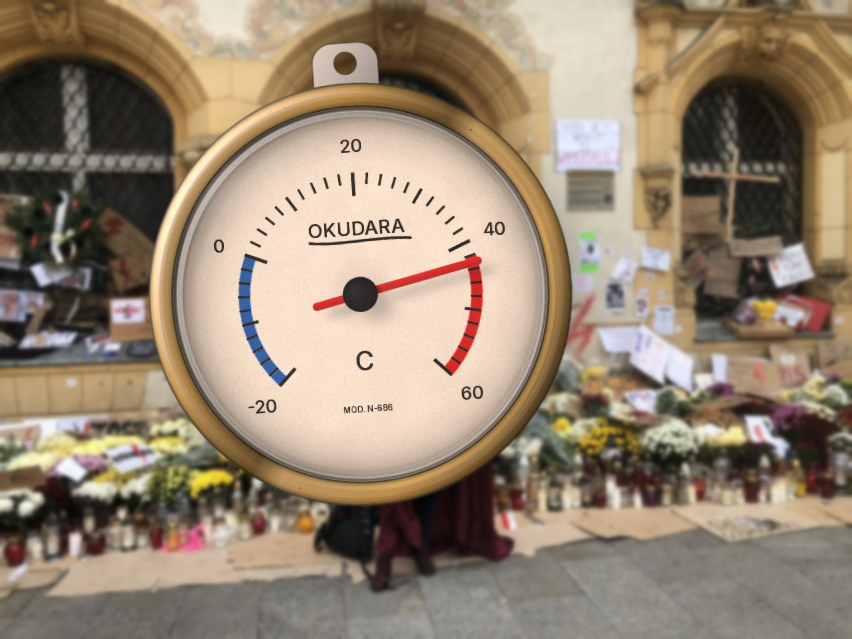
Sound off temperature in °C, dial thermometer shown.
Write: 43 °C
